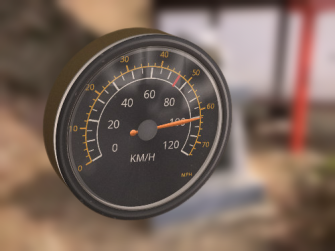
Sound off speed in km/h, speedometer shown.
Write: 100 km/h
